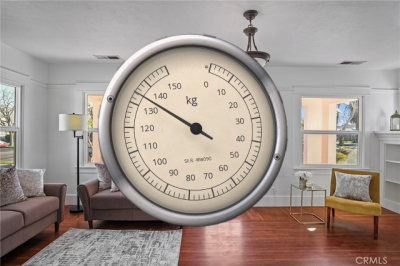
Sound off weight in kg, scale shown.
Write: 134 kg
